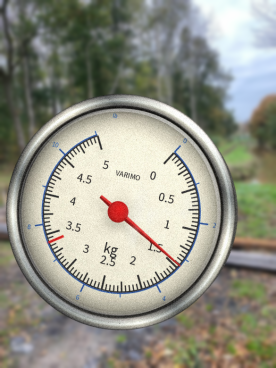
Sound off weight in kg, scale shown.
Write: 1.45 kg
